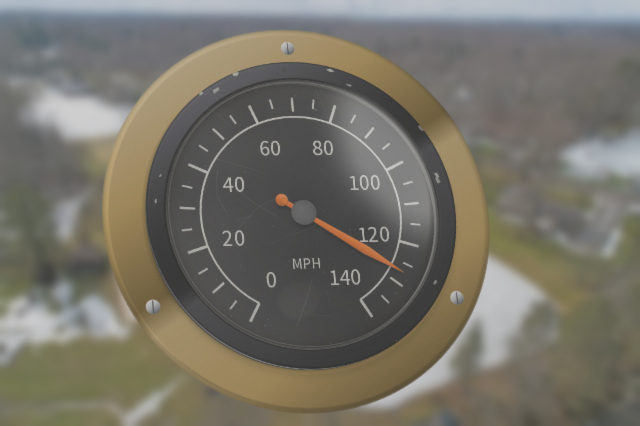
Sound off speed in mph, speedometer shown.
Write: 127.5 mph
